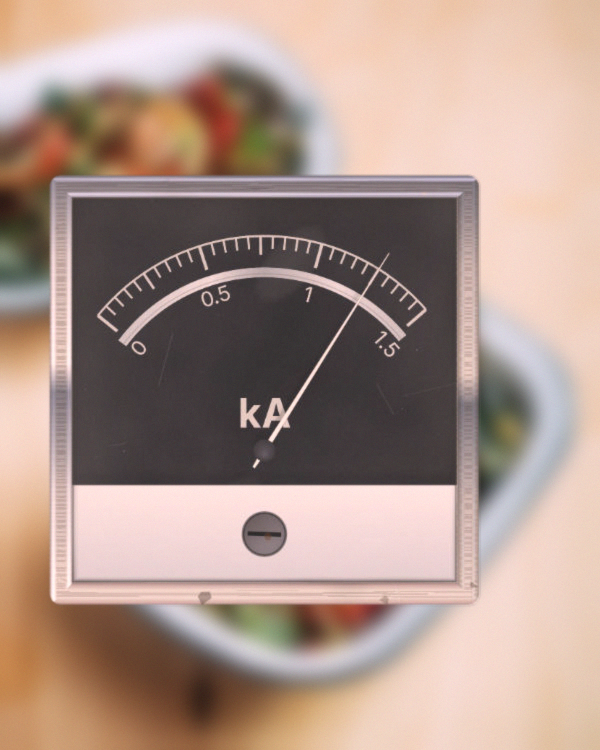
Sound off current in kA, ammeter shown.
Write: 1.25 kA
